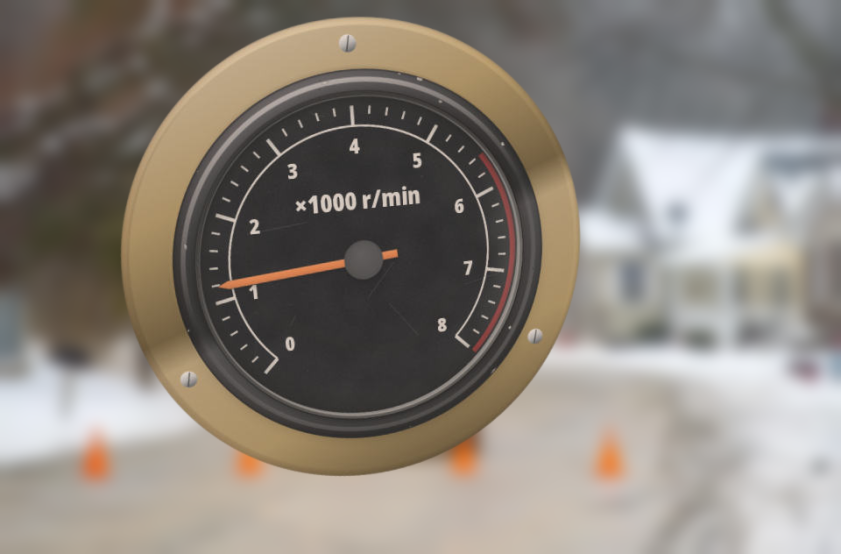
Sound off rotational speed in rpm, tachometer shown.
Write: 1200 rpm
